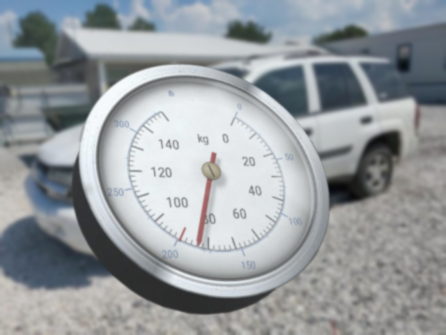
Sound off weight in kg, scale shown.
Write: 84 kg
